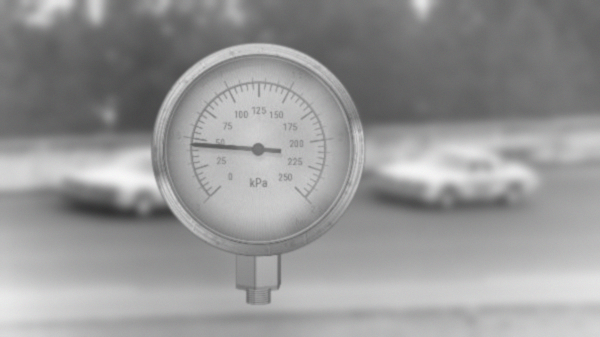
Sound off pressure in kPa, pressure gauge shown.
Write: 45 kPa
